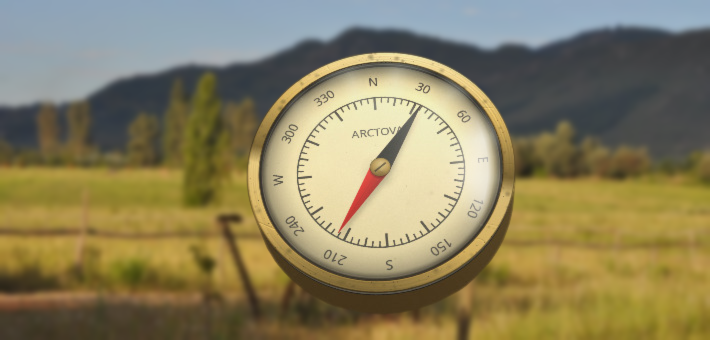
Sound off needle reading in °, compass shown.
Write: 215 °
